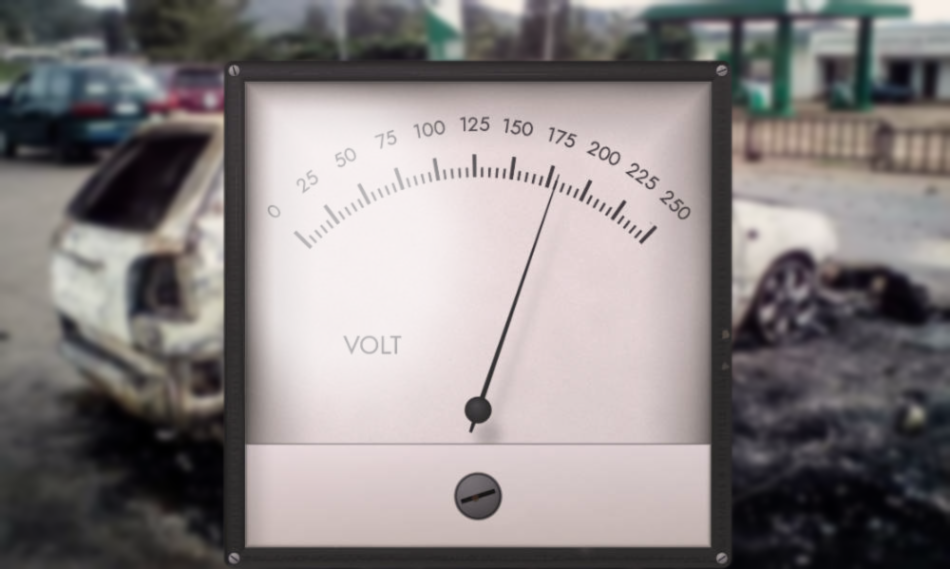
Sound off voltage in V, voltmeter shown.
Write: 180 V
